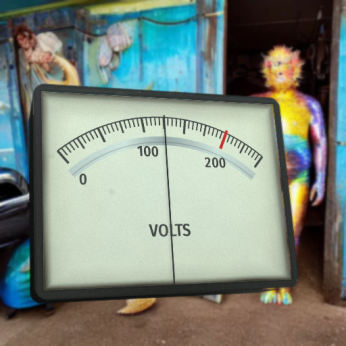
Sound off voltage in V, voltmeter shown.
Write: 125 V
